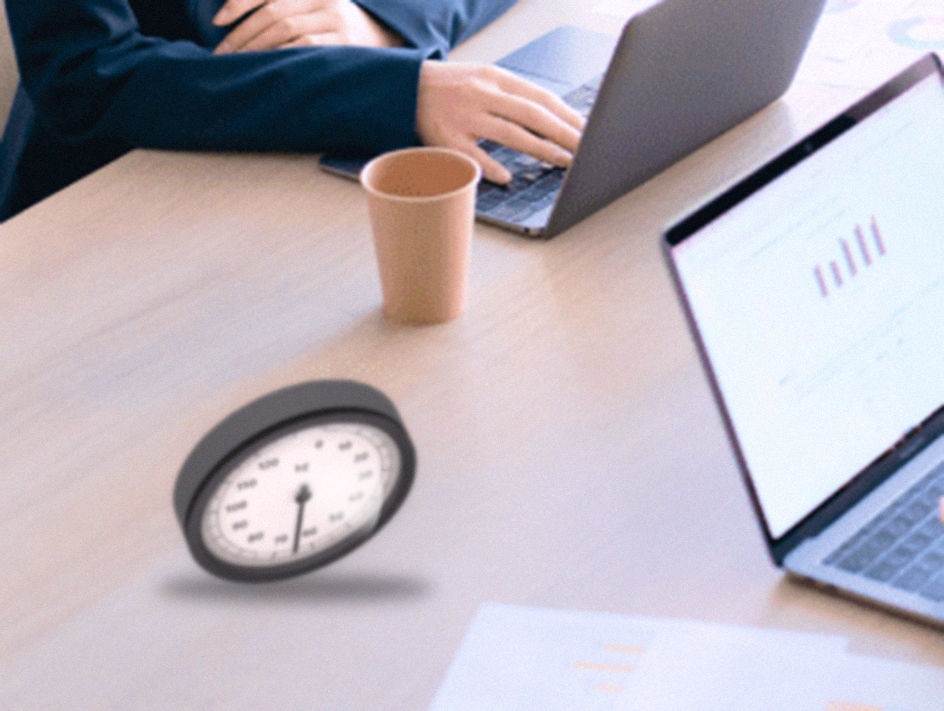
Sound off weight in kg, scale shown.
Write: 65 kg
